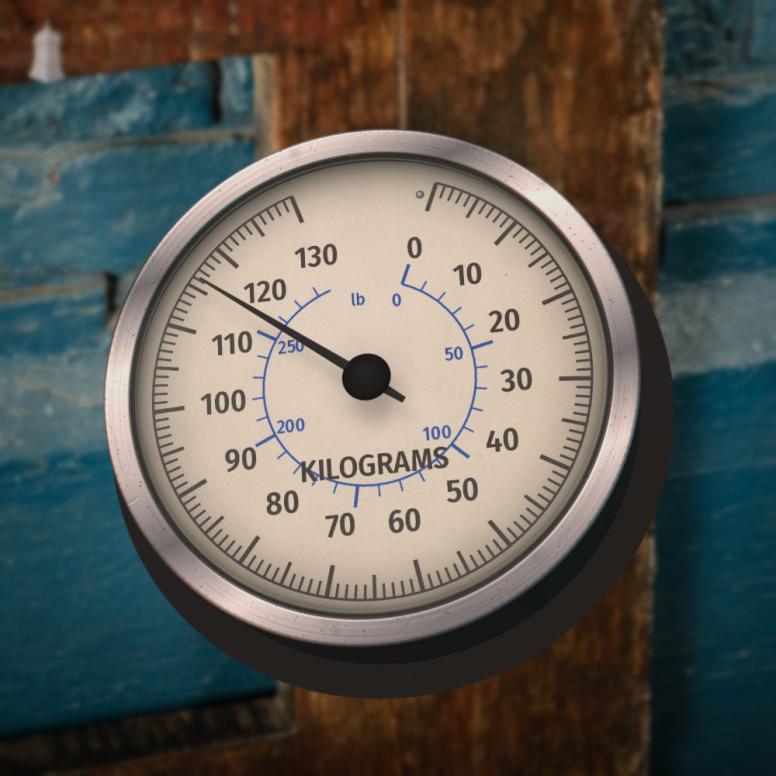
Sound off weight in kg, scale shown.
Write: 116 kg
